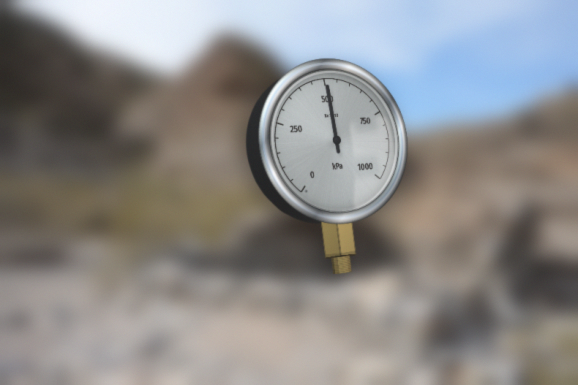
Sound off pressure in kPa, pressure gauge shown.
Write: 500 kPa
